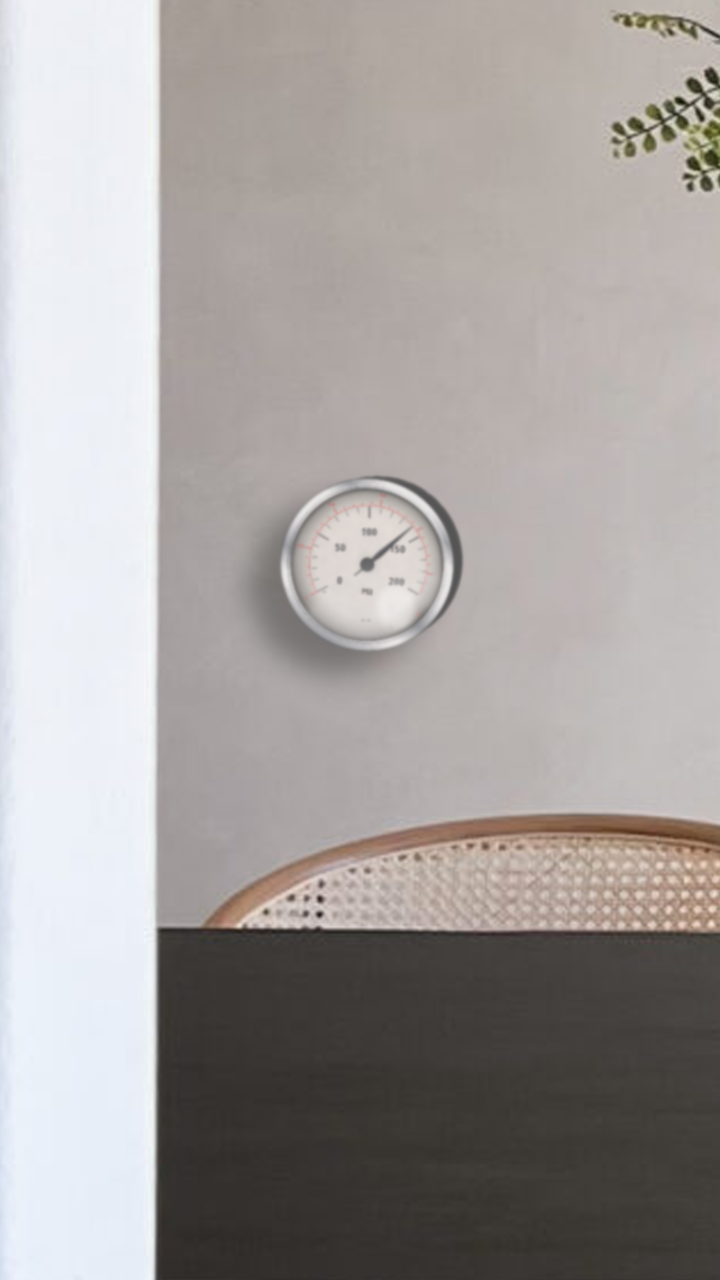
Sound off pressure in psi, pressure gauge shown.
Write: 140 psi
